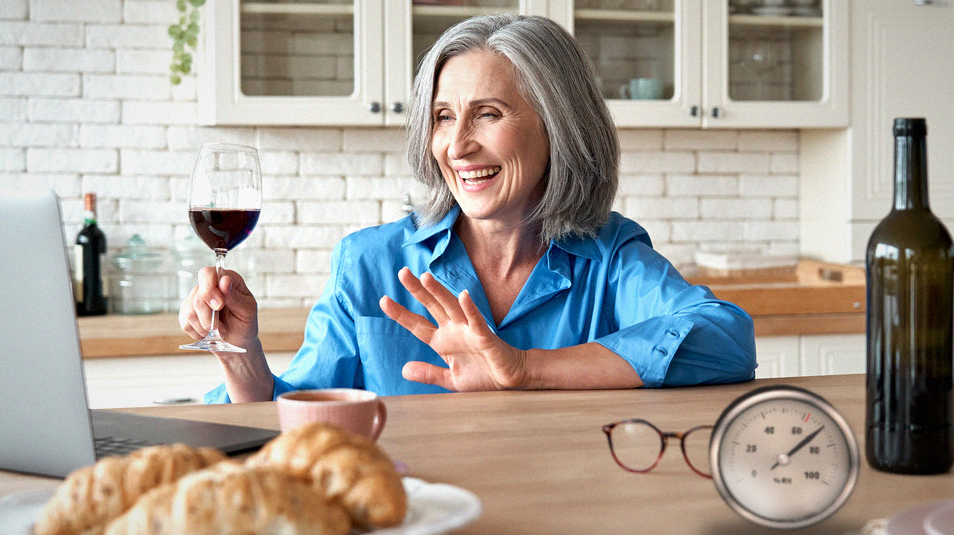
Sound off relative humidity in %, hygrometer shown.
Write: 70 %
